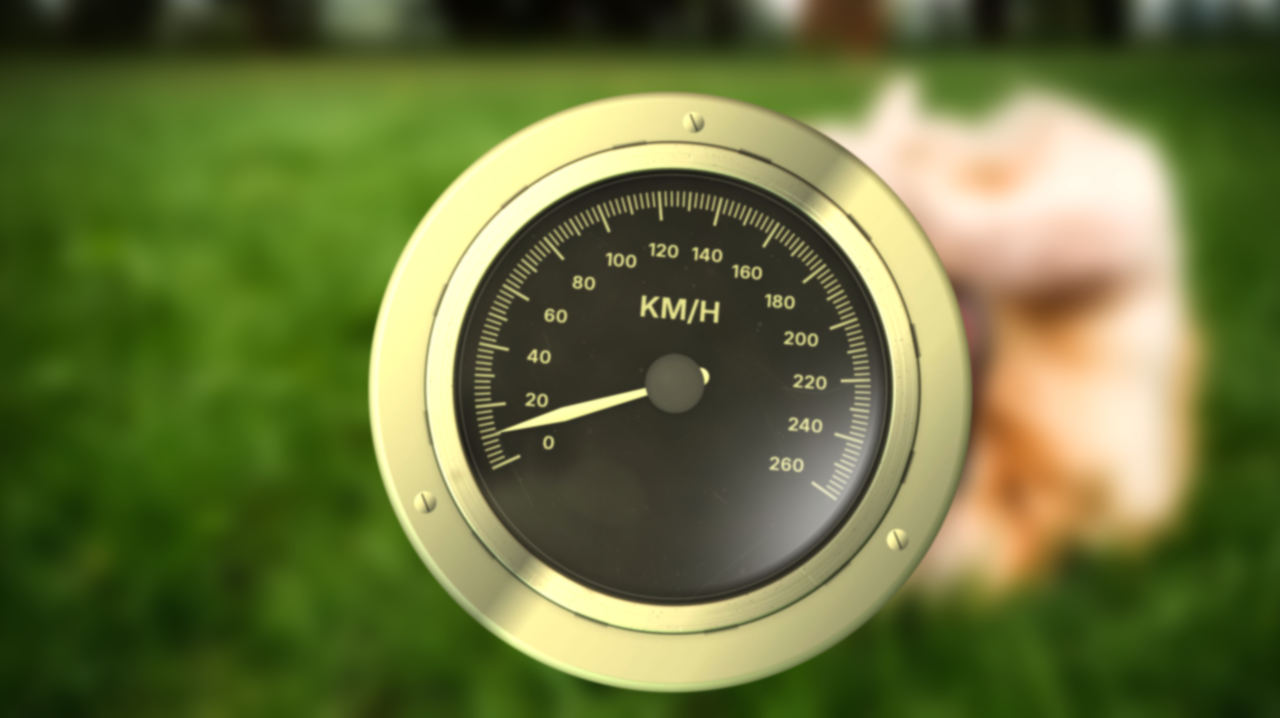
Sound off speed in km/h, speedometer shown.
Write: 10 km/h
